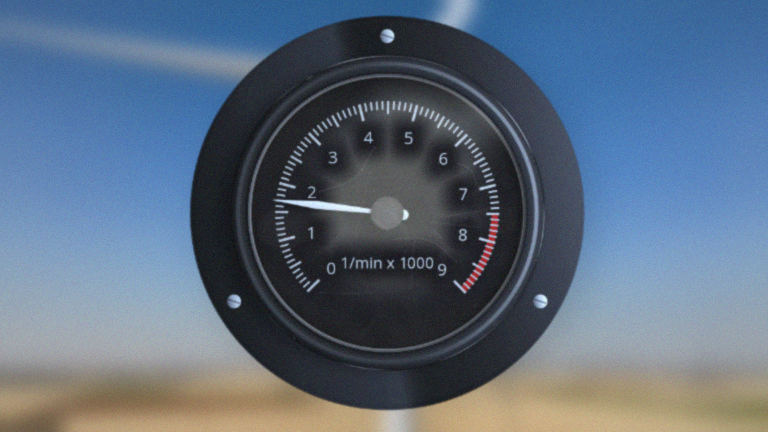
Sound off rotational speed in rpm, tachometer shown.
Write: 1700 rpm
